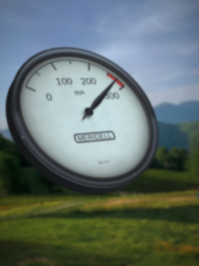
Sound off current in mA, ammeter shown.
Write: 275 mA
